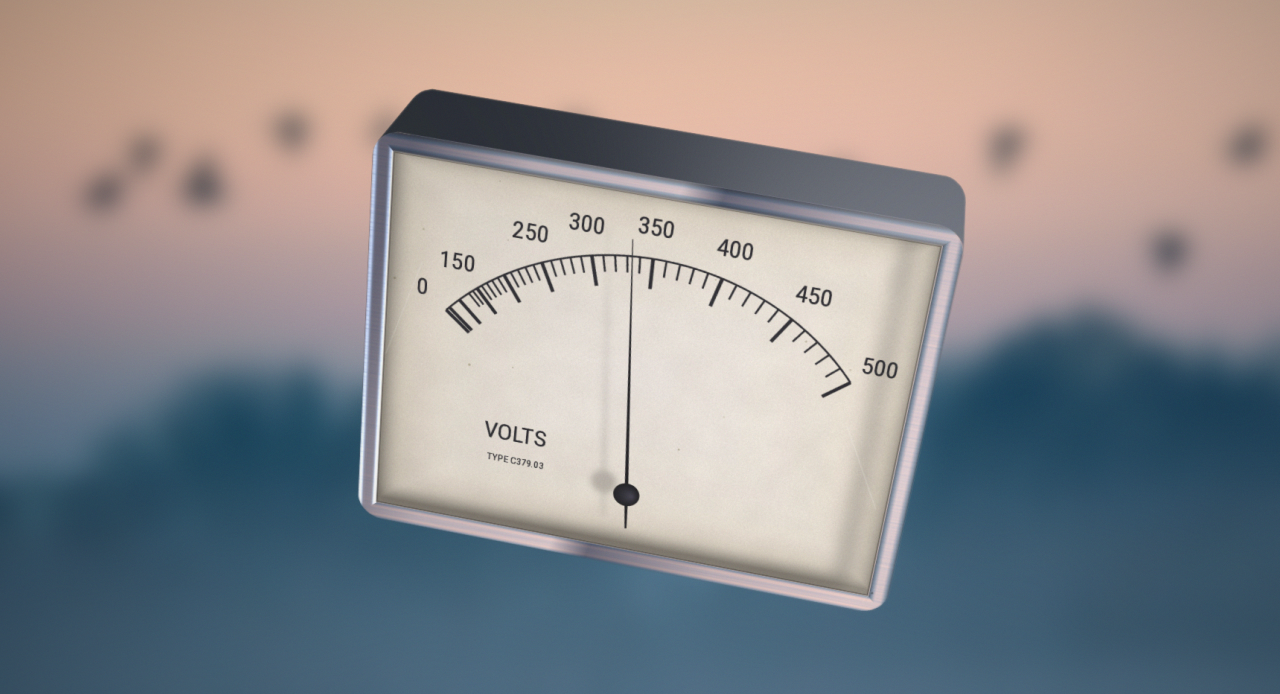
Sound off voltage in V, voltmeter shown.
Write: 335 V
